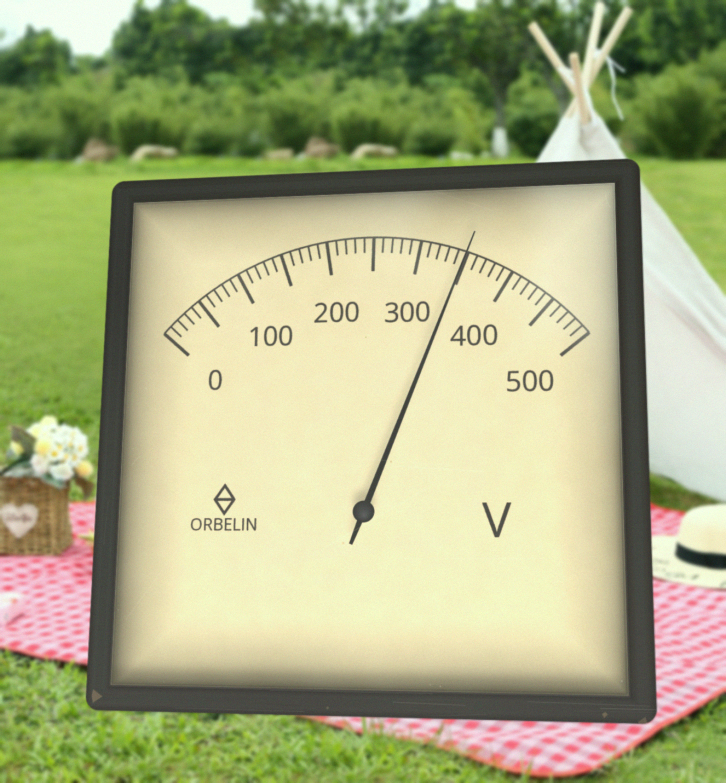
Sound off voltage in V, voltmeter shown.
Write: 350 V
